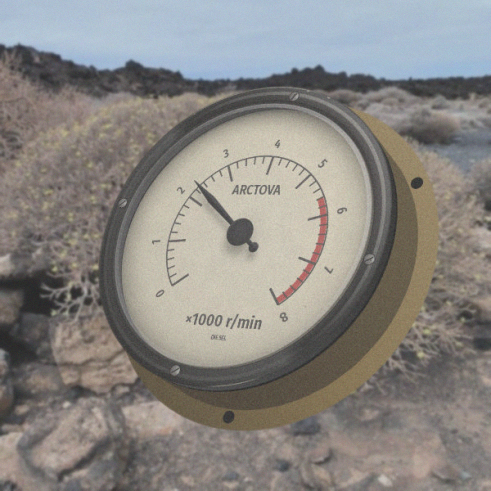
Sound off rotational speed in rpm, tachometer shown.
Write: 2300 rpm
